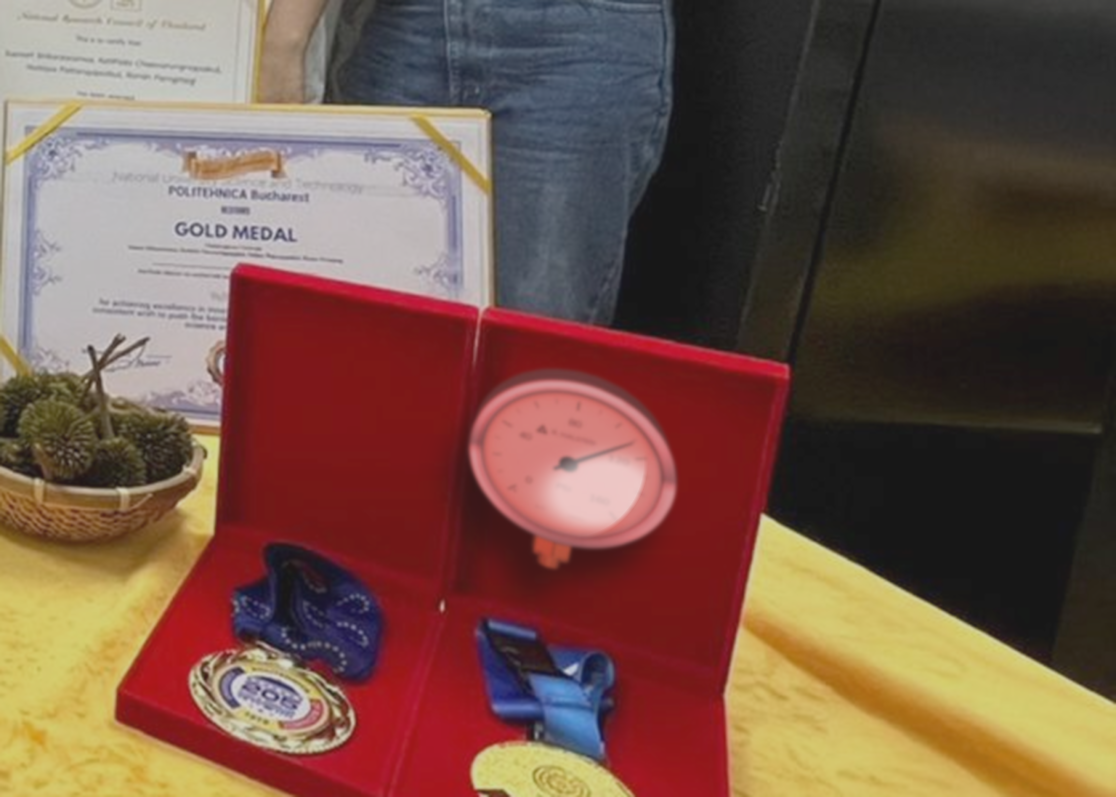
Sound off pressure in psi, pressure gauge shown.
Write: 110 psi
